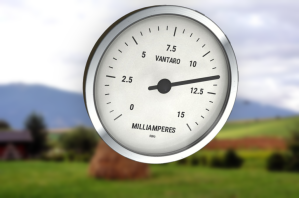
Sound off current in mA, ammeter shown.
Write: 11.5 mA
